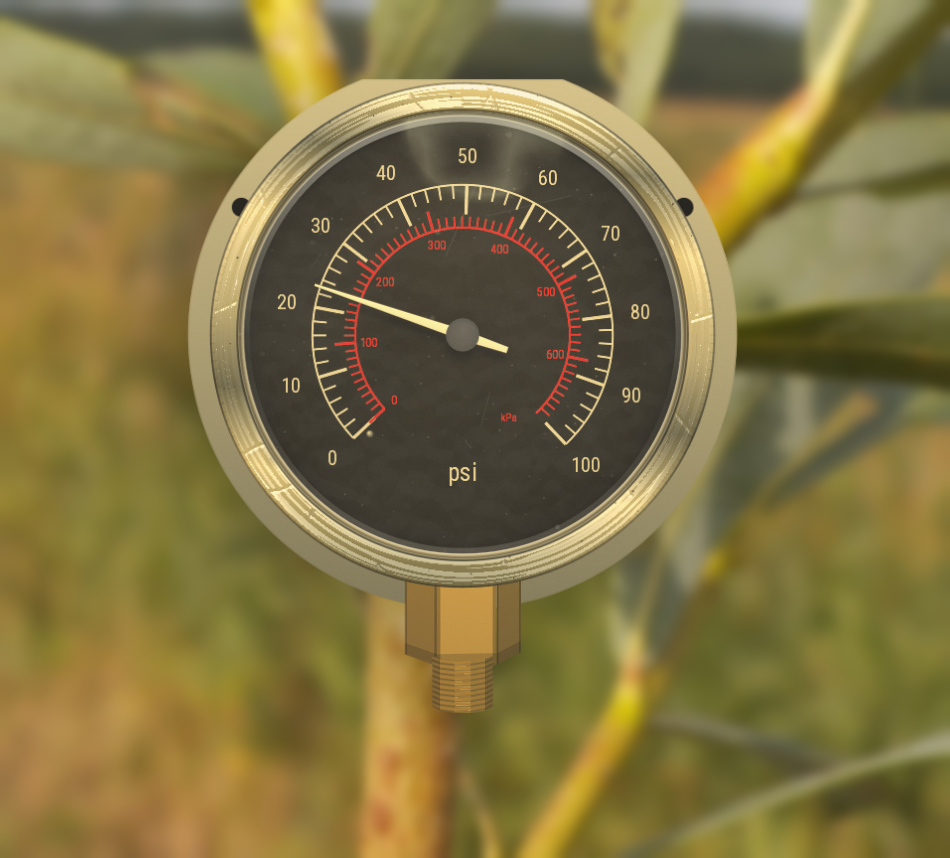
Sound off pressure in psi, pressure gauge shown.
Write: 23 psi
